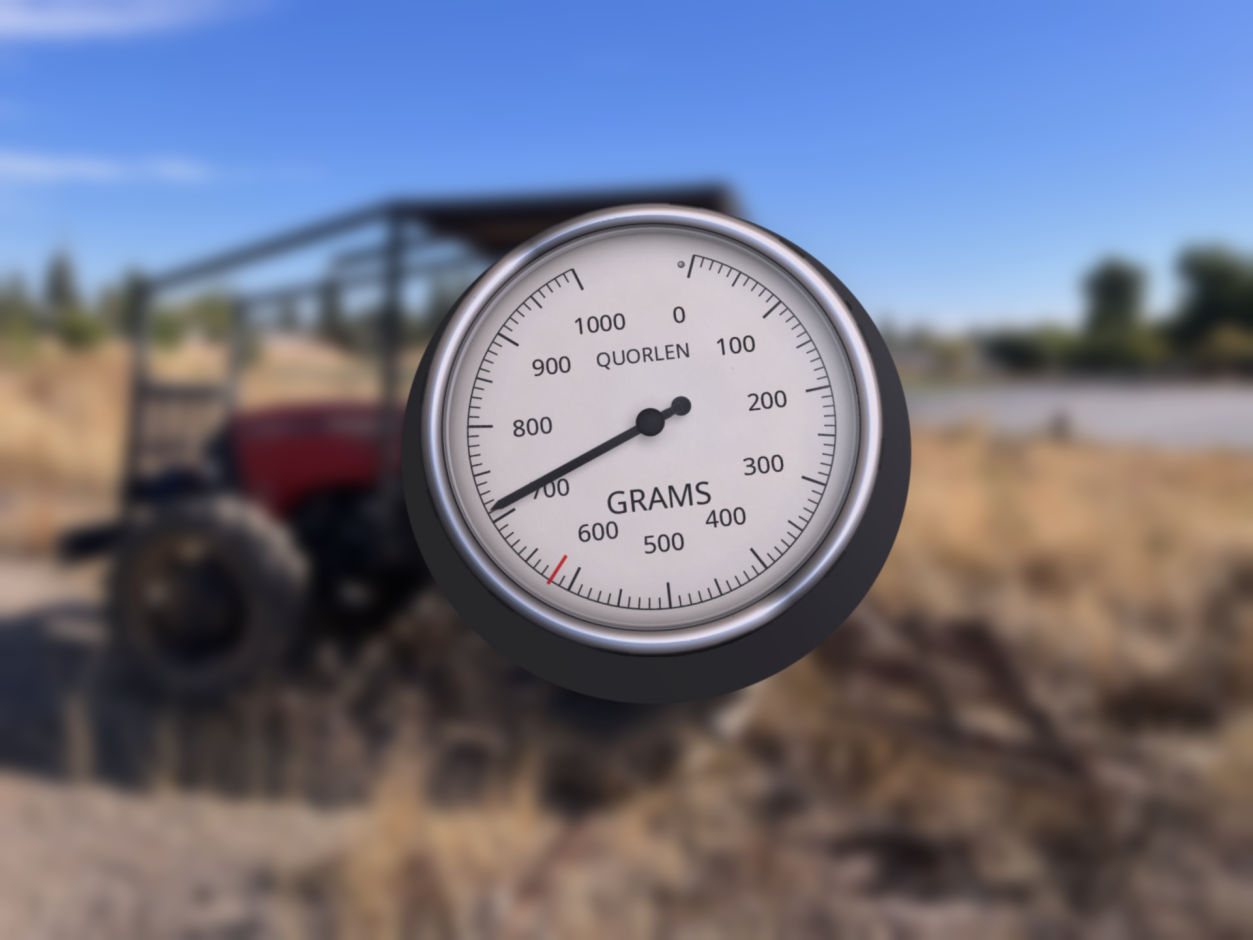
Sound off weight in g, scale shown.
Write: 710 g
